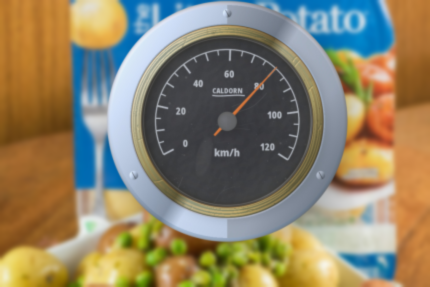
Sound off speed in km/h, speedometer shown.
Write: 80 km/h
